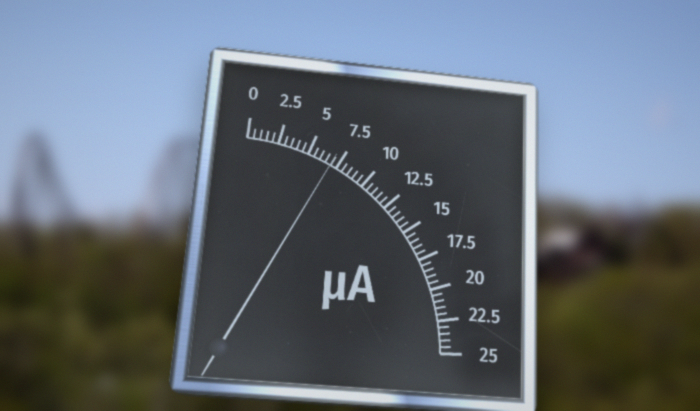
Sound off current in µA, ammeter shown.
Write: 7 µA
